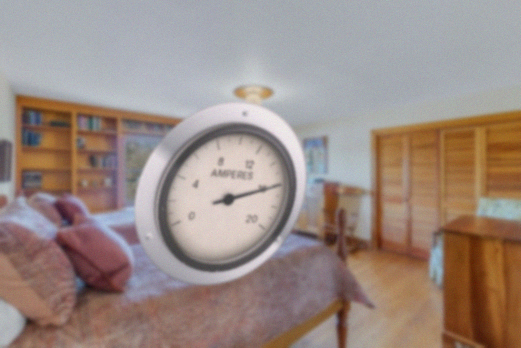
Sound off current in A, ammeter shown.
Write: 16 A
